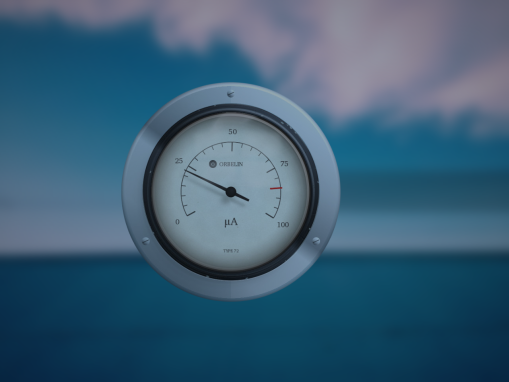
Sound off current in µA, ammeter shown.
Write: 22.5 µA
